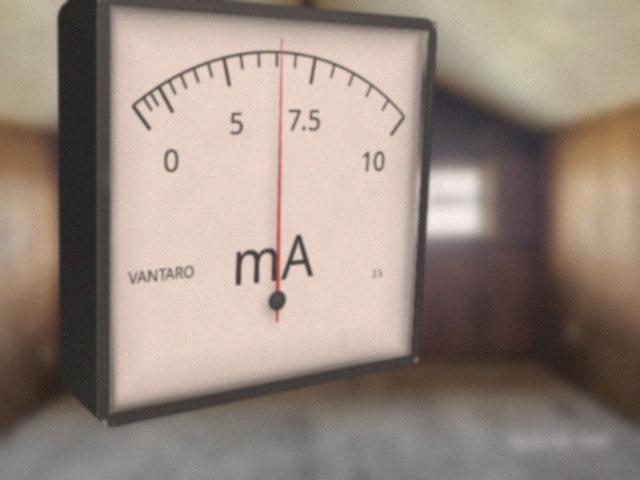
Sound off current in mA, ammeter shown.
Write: 6.5 mA
